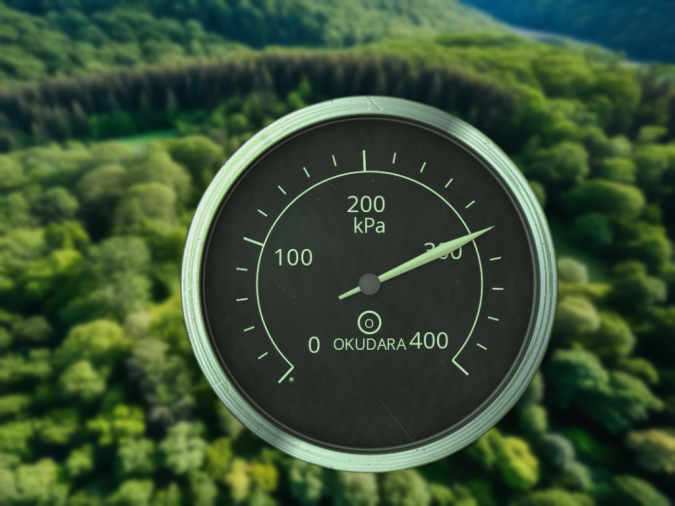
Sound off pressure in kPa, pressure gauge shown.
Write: 300 kPa
